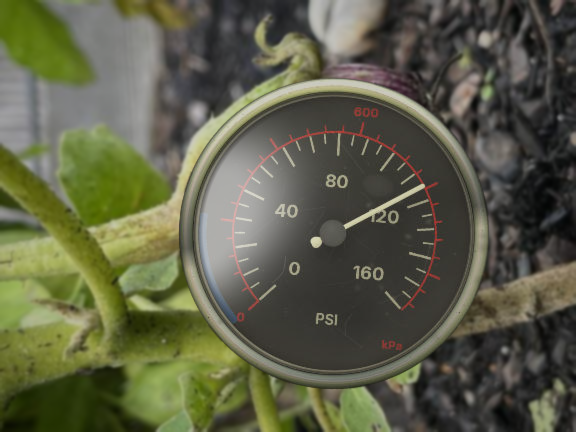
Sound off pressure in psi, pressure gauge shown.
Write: 115 psi
